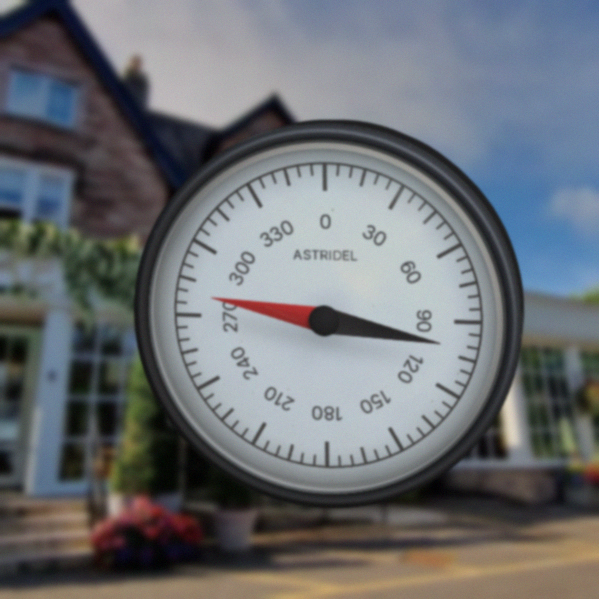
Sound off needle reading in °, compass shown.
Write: 280 °
